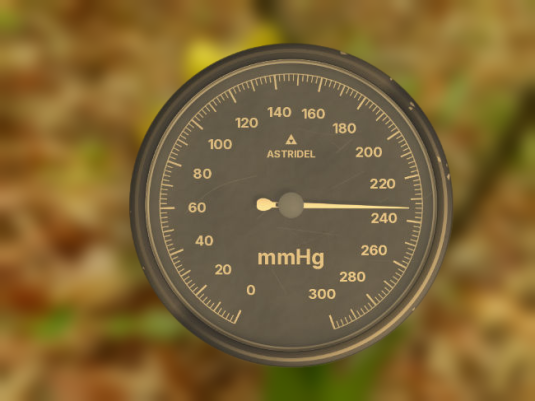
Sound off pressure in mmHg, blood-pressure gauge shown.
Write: 234 mmHg
